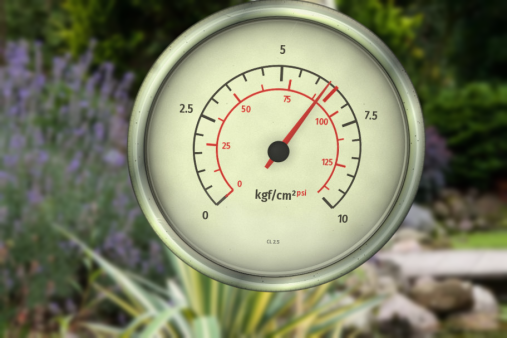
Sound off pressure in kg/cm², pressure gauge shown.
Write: 6.25 kg/cm²
